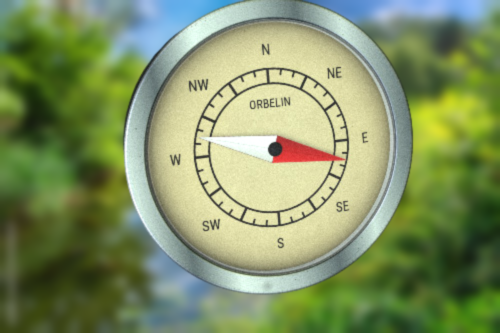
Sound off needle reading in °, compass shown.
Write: 105 °
